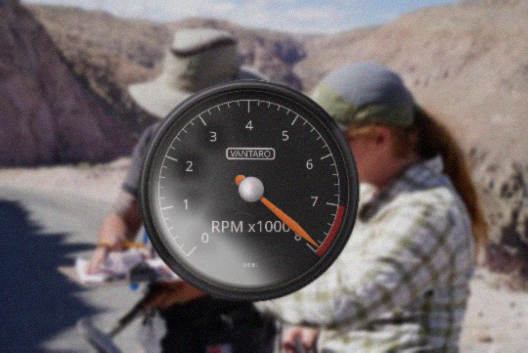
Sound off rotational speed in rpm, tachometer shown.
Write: 7900 rpm
